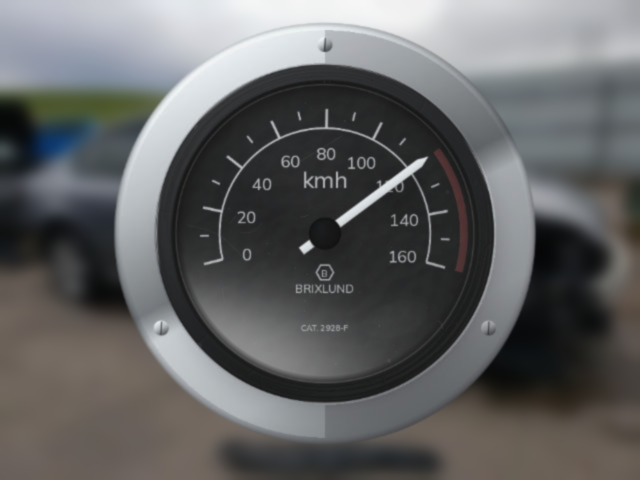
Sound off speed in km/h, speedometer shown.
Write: 120 km/h
